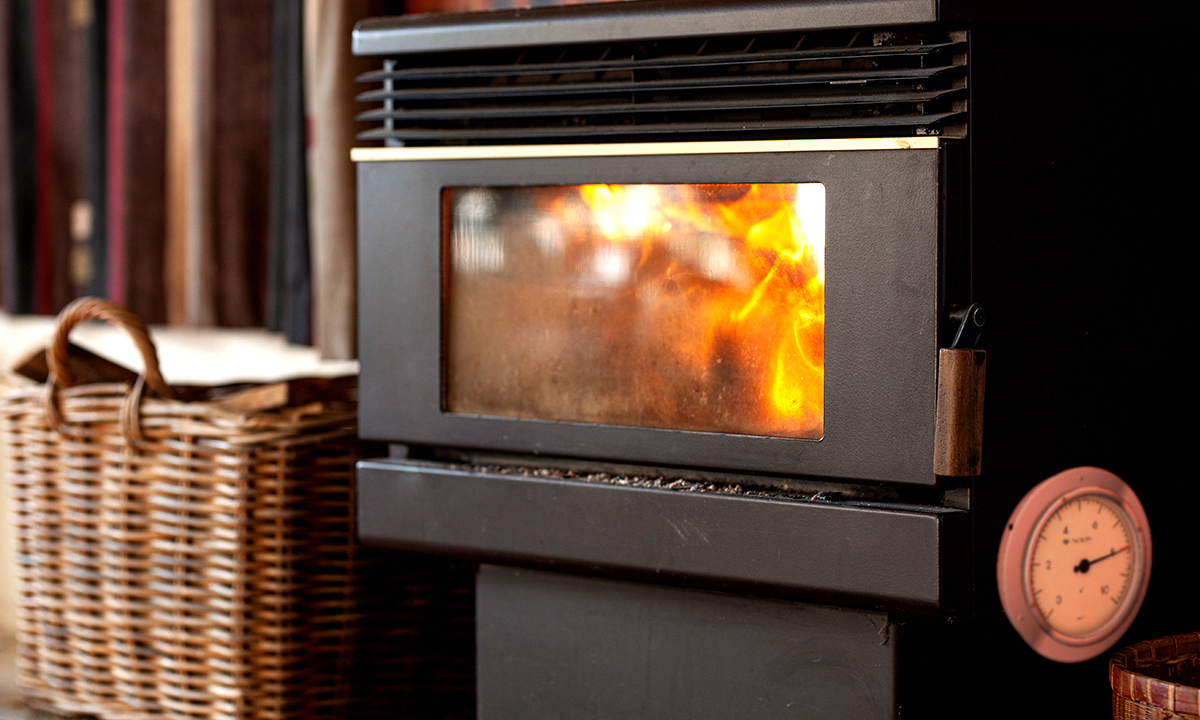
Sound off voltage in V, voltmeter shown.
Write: 8 V
